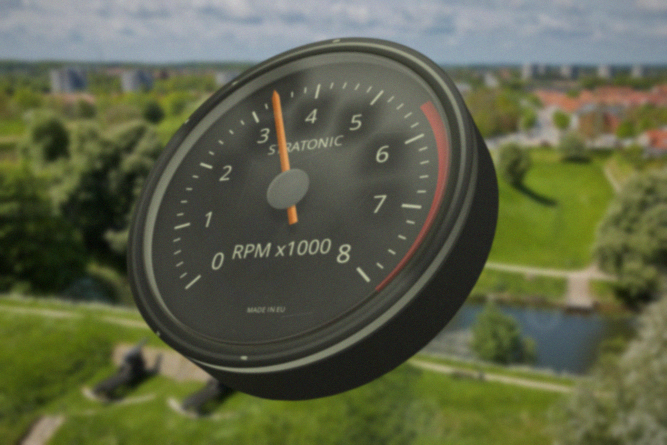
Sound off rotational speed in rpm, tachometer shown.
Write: 3400 rpm
